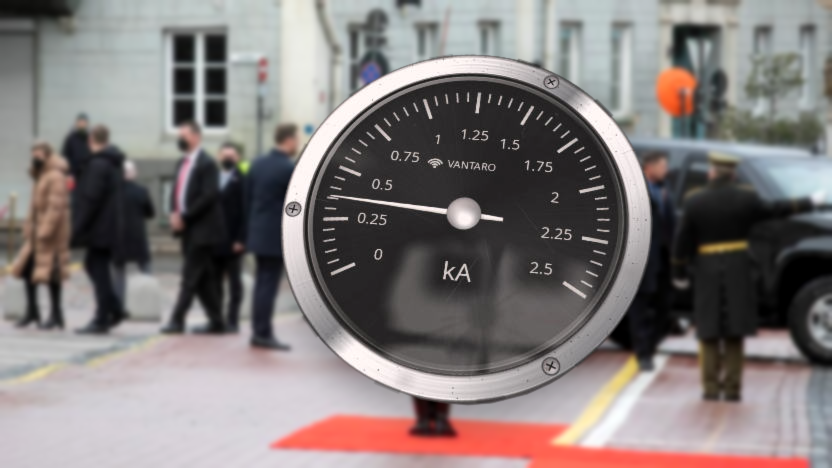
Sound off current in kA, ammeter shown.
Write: 0.35 kA
